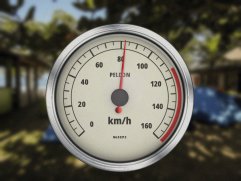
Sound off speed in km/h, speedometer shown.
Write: 82.5 km/h
